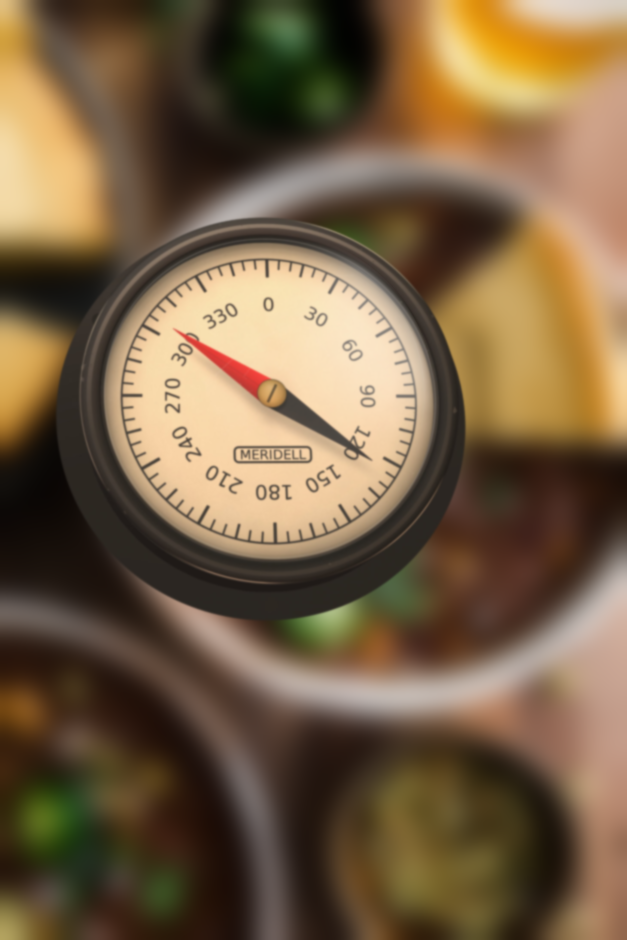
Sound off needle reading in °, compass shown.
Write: 305 °
